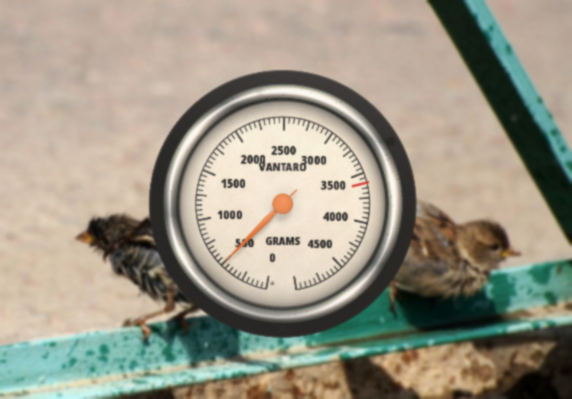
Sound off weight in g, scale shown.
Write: 500 g
